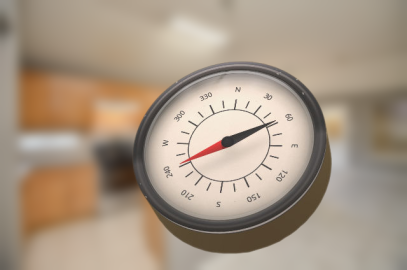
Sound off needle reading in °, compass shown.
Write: 240 °
